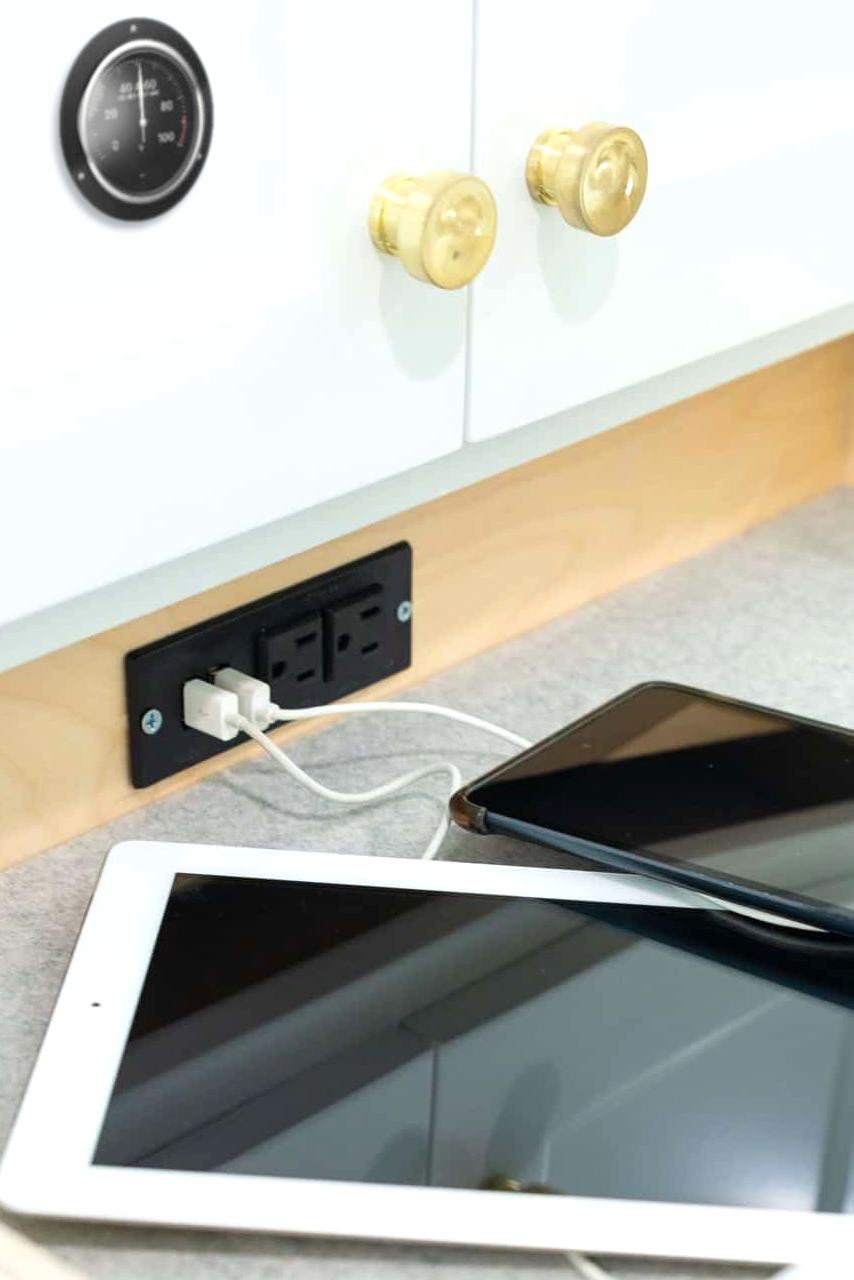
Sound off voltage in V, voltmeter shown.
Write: 50 V
